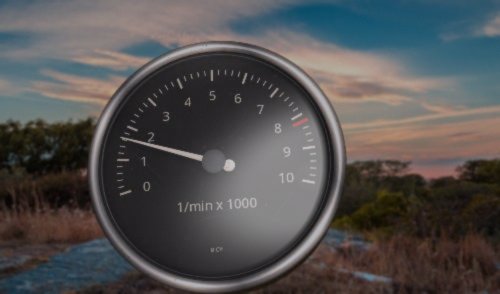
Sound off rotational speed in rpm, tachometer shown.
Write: 1600 rpm
